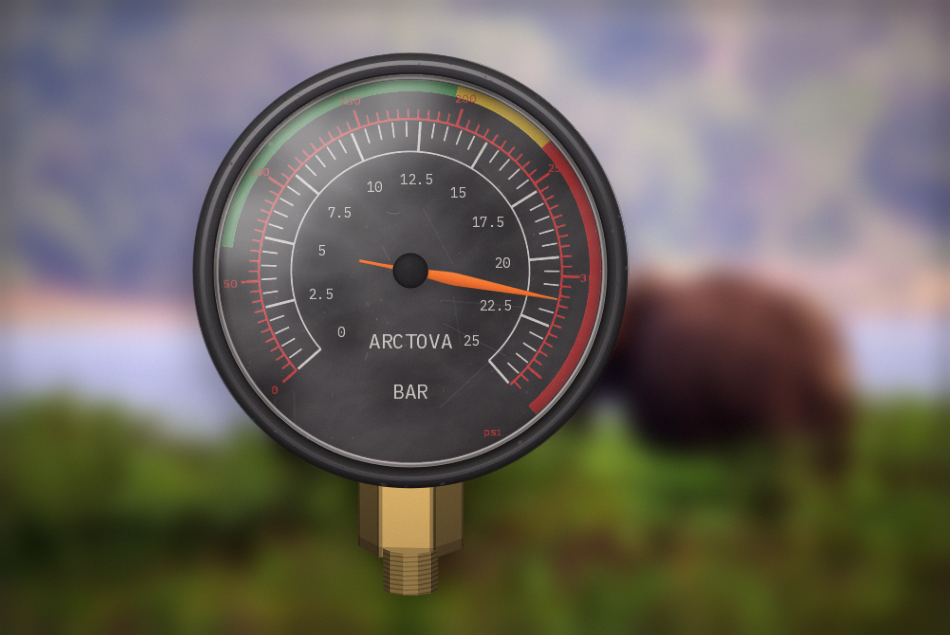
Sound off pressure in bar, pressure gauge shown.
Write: 21.5 bar
